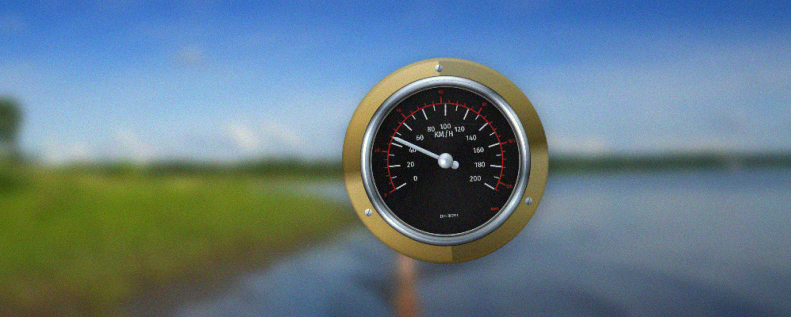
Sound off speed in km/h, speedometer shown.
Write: 45 km/h
